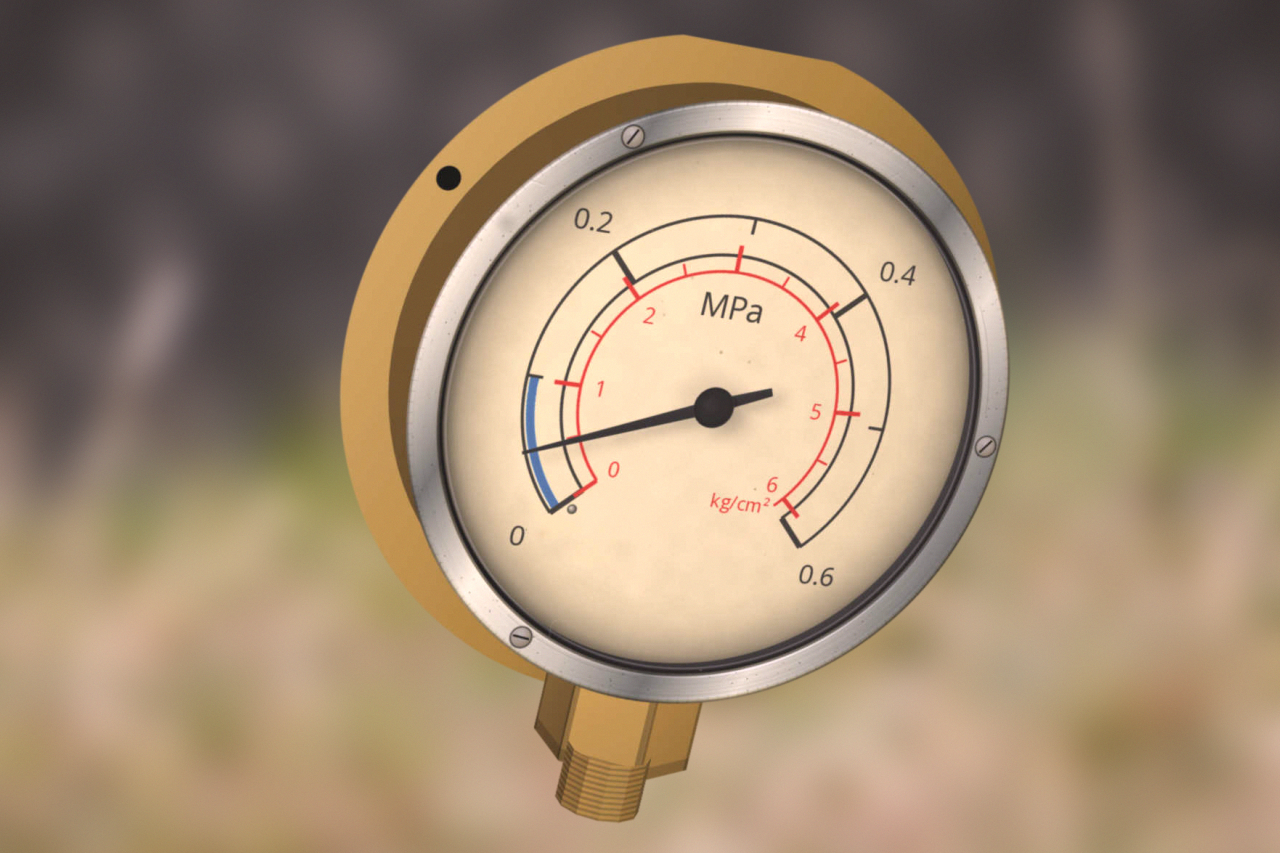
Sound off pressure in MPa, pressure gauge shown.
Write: 0.05 MPa
